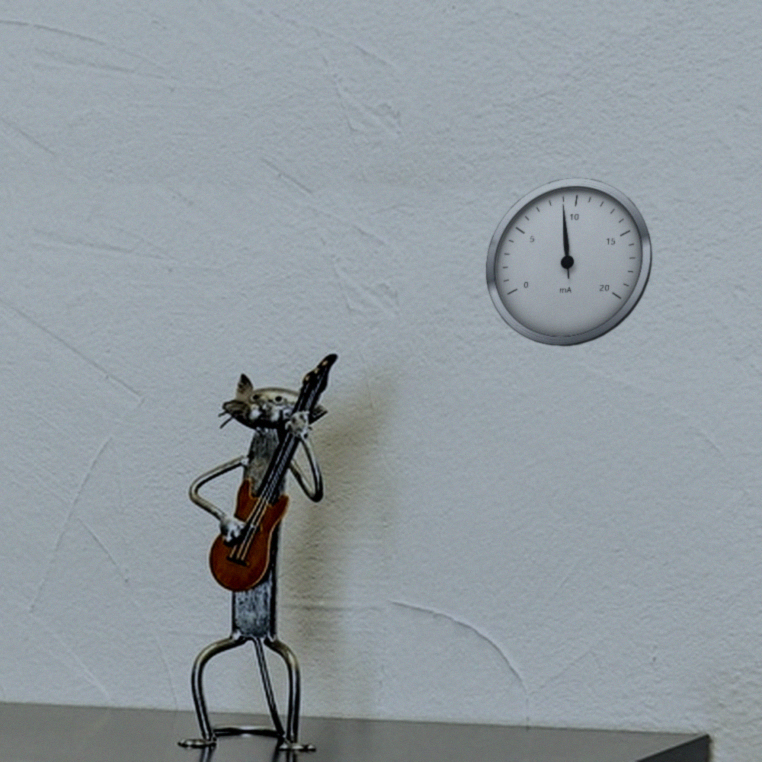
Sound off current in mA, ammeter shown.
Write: 9 mA
